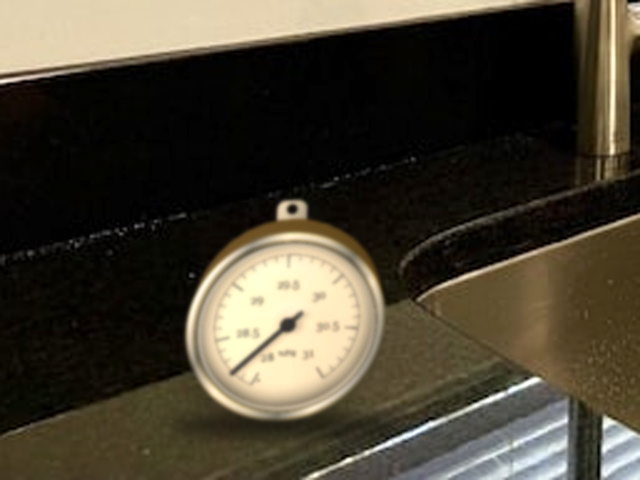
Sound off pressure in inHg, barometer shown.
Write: 28.2 inHg
